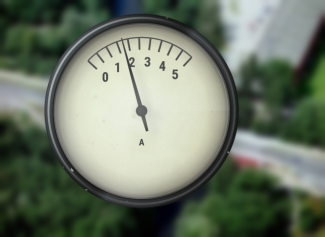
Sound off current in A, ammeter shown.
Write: 1.75 A
